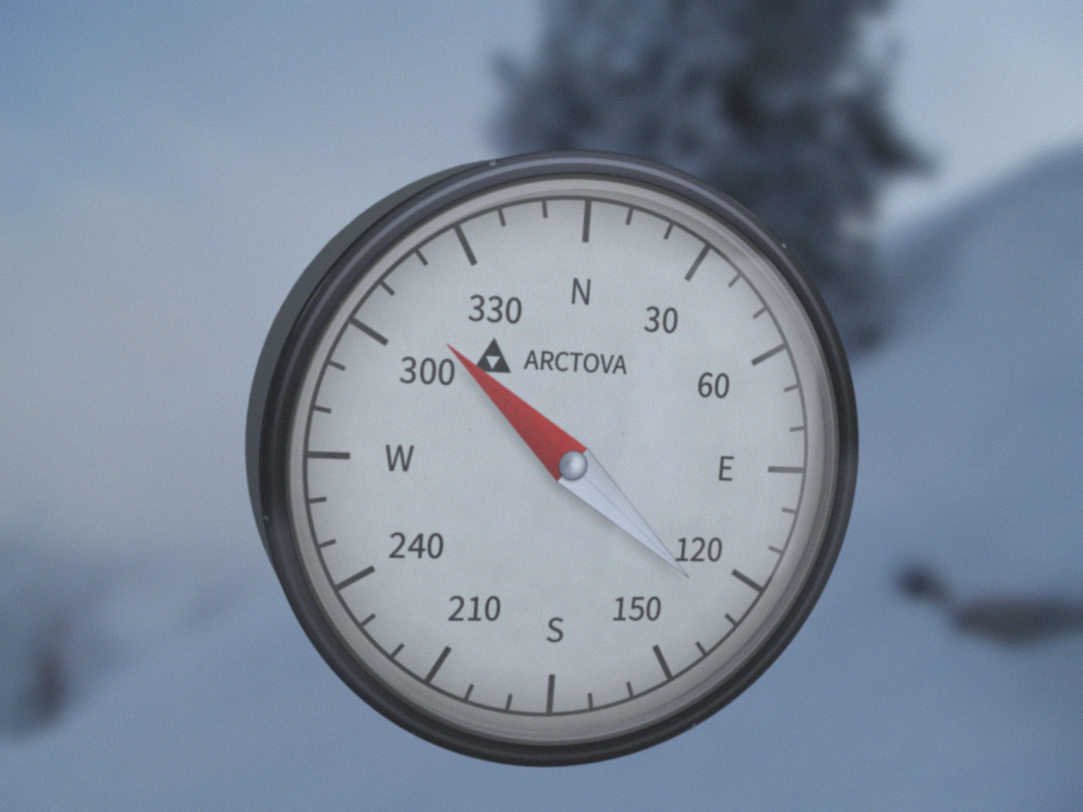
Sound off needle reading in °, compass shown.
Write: 310 °
